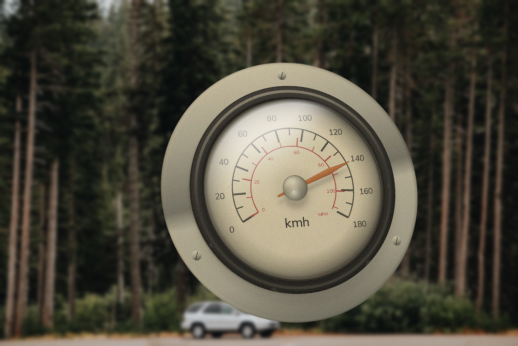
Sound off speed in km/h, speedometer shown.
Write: 140 km/h
